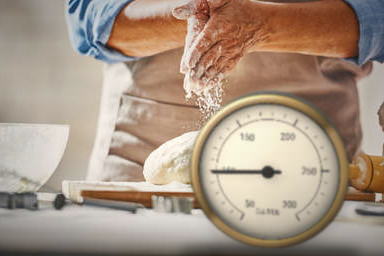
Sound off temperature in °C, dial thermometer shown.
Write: 100 °C
